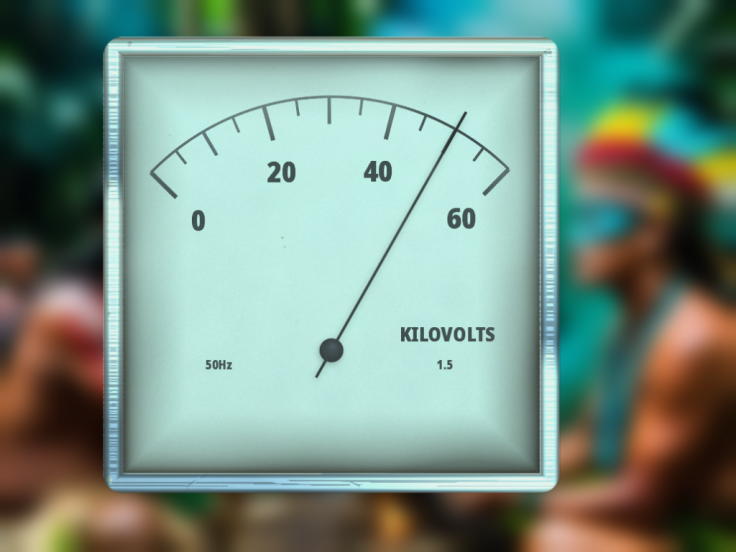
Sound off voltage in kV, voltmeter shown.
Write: 50 kV
